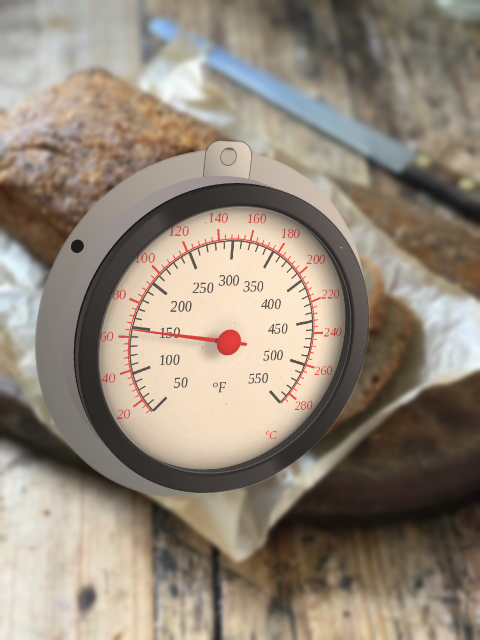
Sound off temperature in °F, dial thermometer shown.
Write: 150 °F
